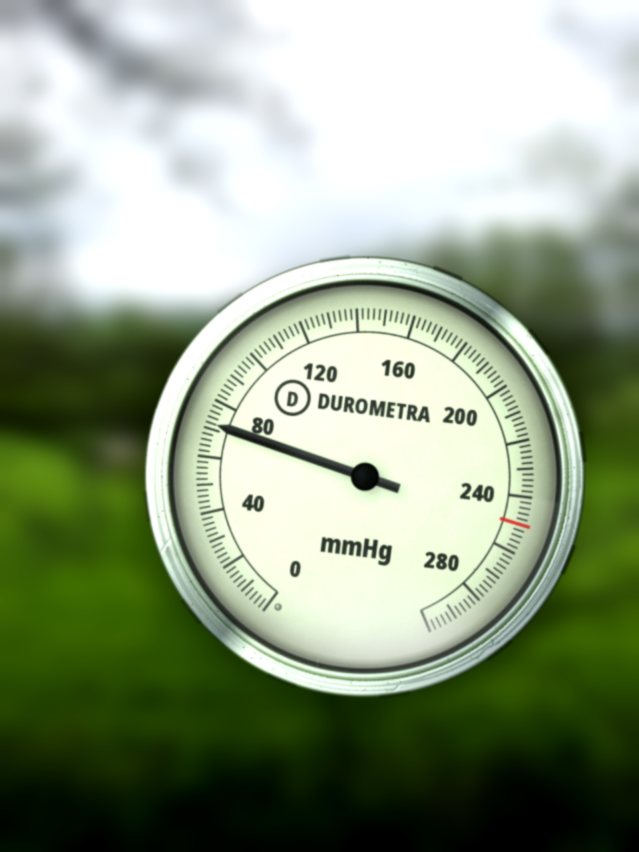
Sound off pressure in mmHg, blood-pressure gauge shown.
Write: 72 mmHg
